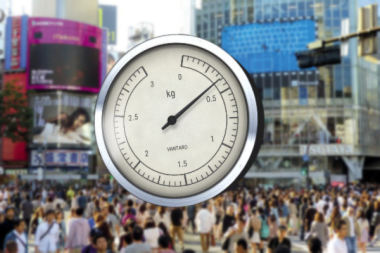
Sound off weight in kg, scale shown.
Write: 0.4 kg
